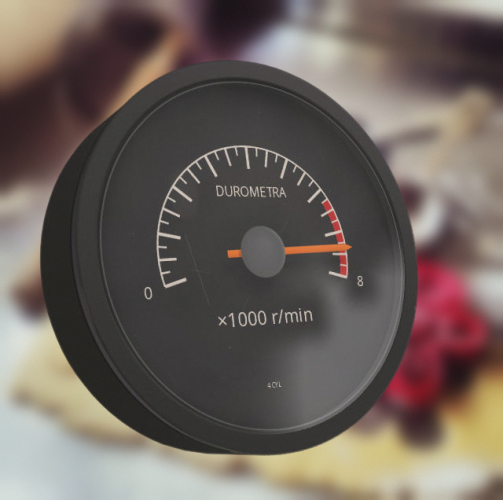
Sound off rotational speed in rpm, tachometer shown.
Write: 7375 rpm
